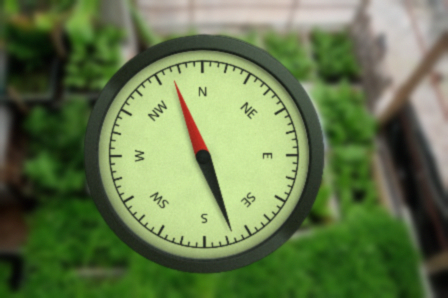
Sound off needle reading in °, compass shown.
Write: 340 °
